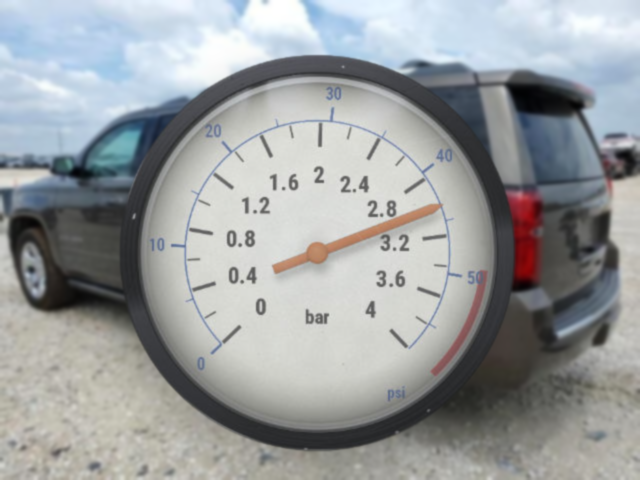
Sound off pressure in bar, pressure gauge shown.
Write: 3 bar
